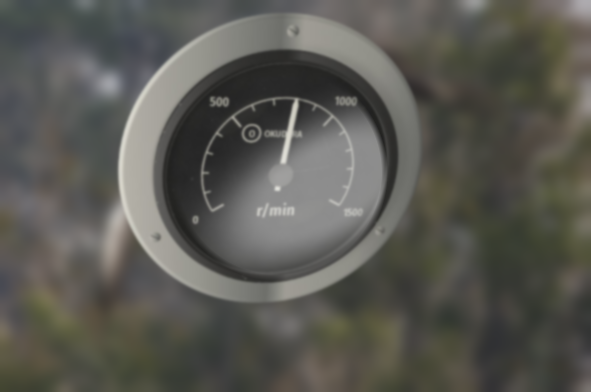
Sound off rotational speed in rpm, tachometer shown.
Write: 800 rpm
